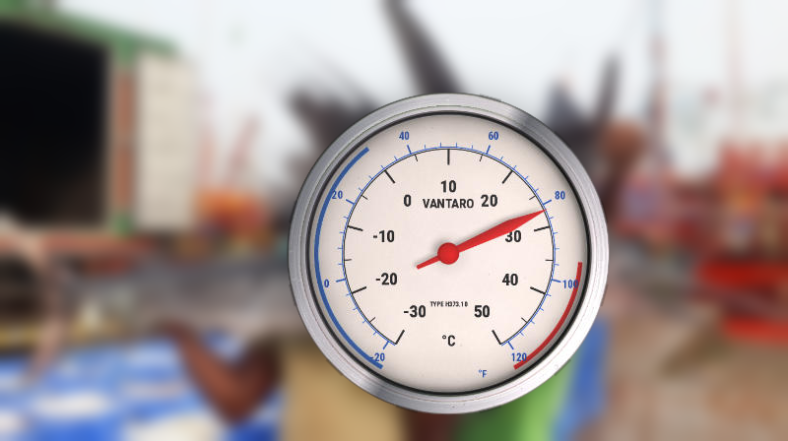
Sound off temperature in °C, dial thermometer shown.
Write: 27.5 °C
